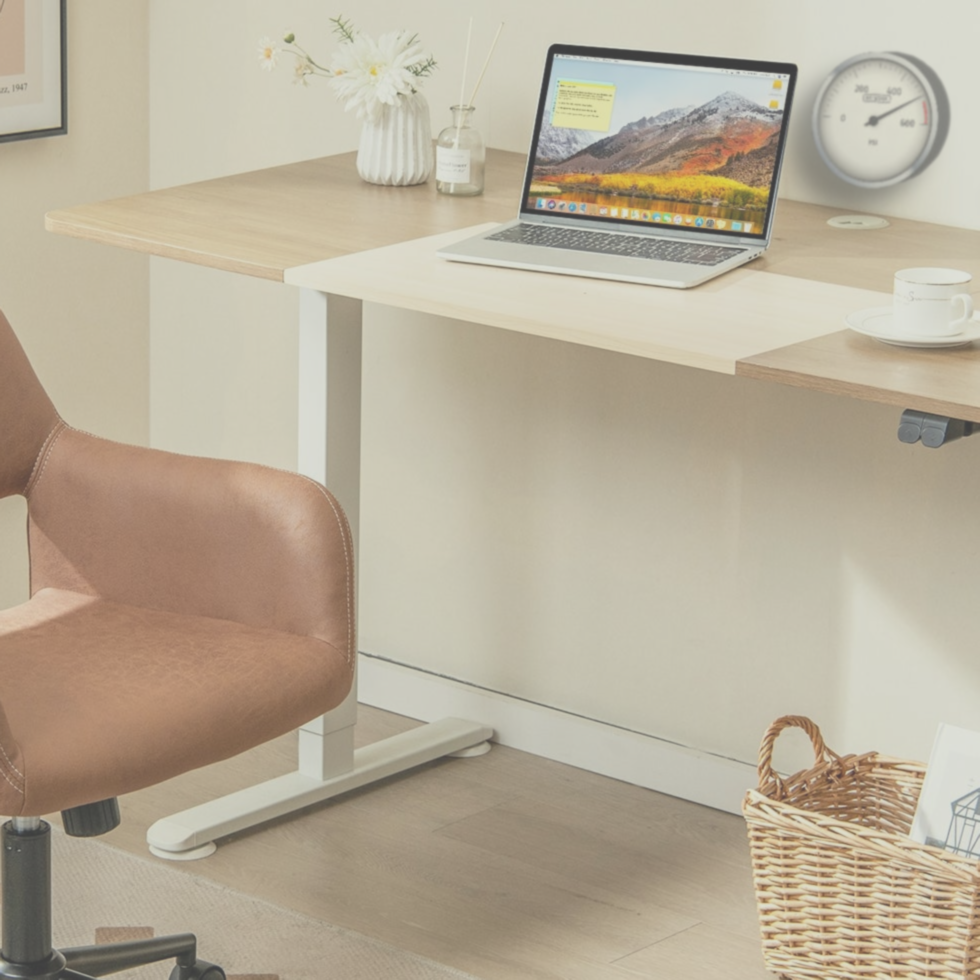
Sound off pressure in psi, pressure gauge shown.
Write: 500 psi
